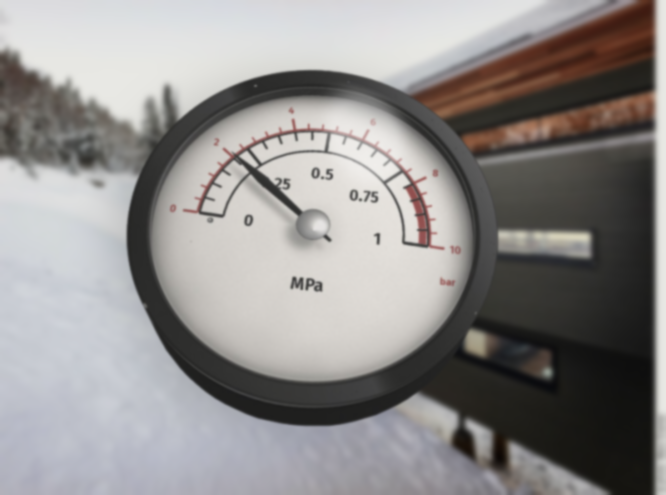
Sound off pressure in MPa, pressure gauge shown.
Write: 0.2 MPa
